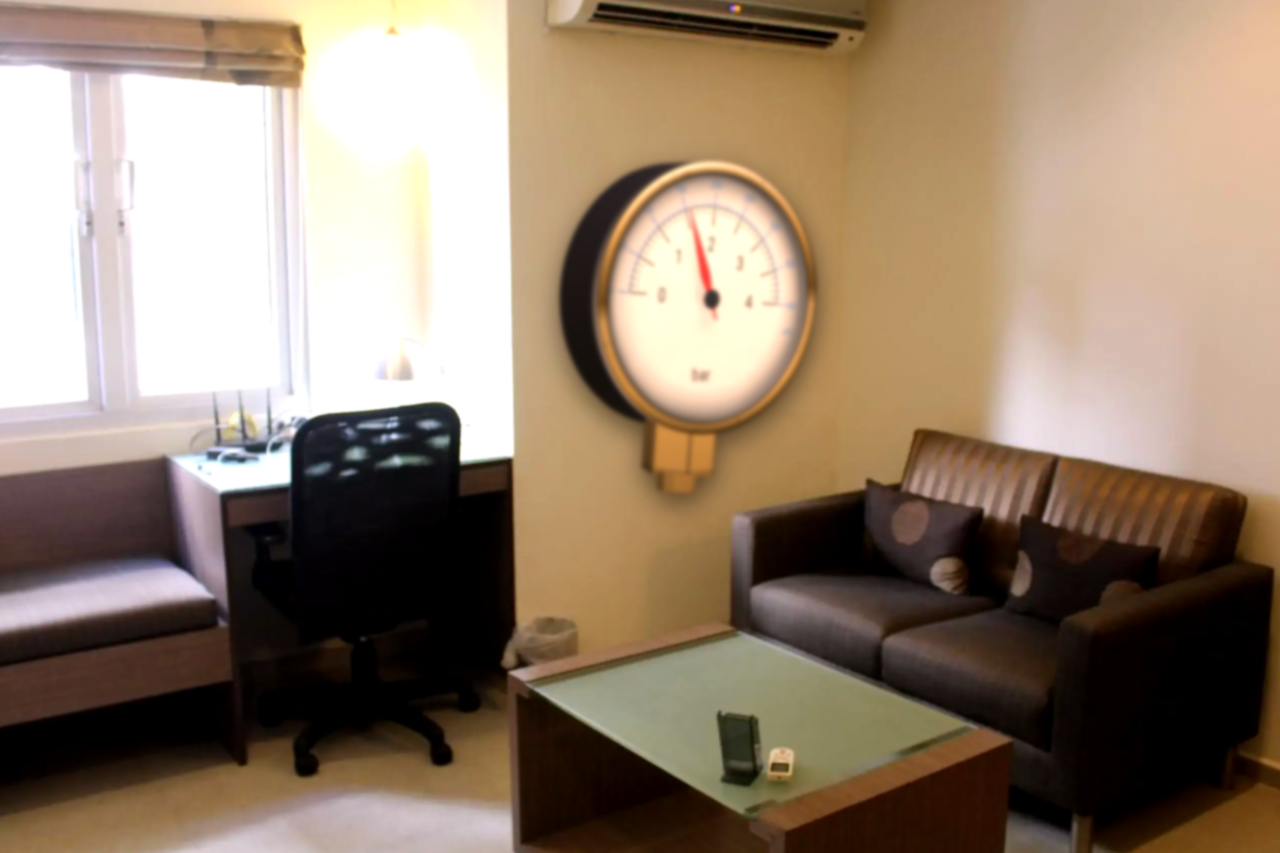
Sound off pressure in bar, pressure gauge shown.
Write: 1.5 bar
